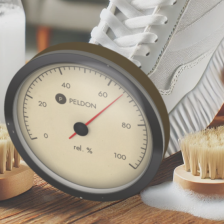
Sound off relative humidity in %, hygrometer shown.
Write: 66 %
